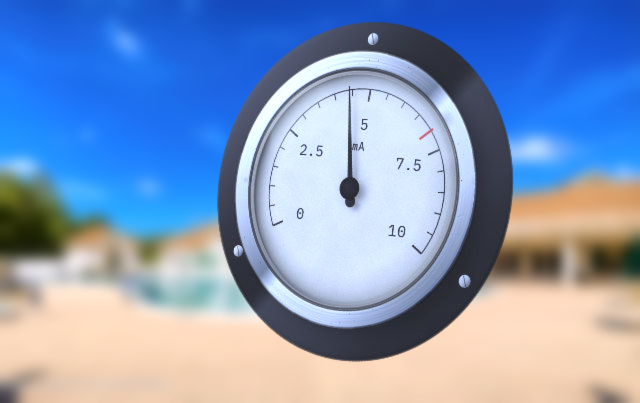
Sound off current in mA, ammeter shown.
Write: 4.5 mA
